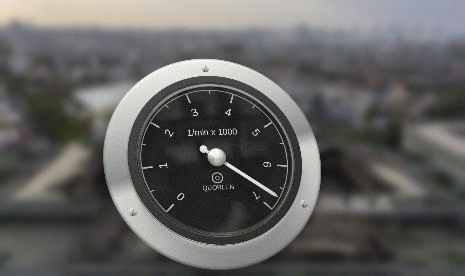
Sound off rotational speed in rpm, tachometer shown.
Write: 6750 rpm
